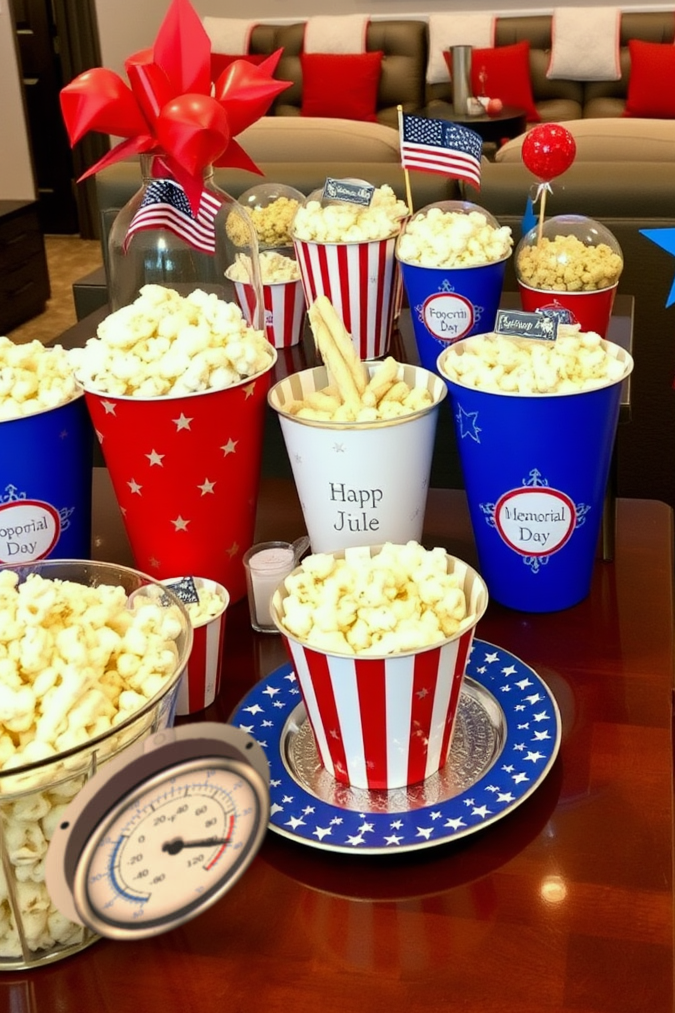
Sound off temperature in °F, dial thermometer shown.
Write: 100 °F
